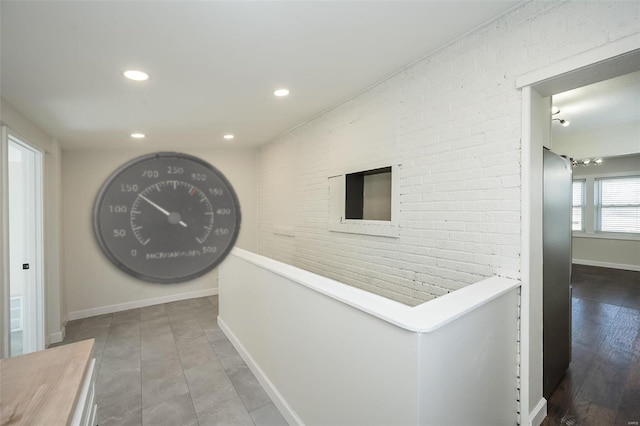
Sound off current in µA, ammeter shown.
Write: 150 µA
